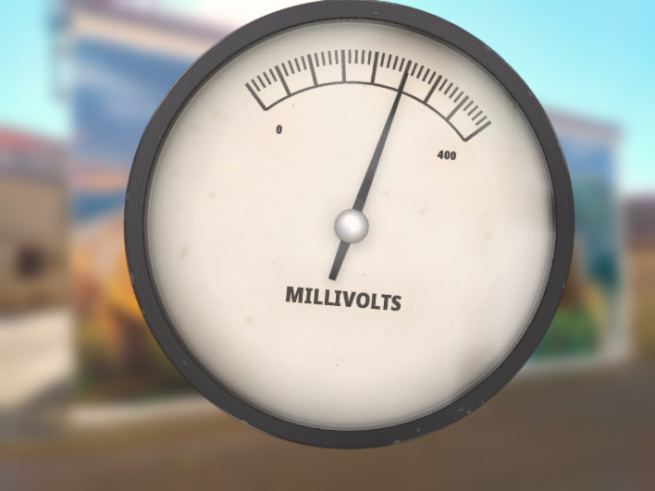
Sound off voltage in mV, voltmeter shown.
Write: 250 mV
